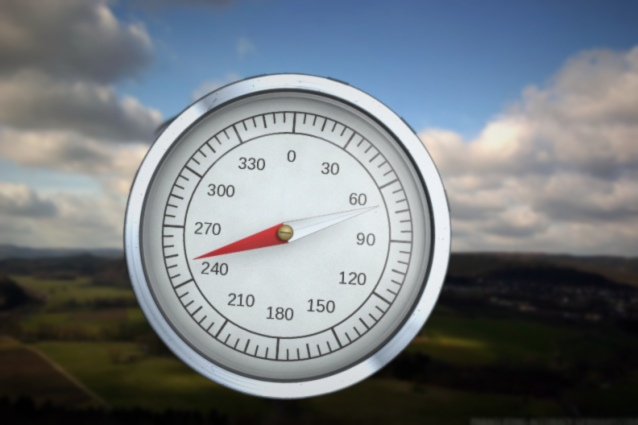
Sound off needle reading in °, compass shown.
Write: 250 °
